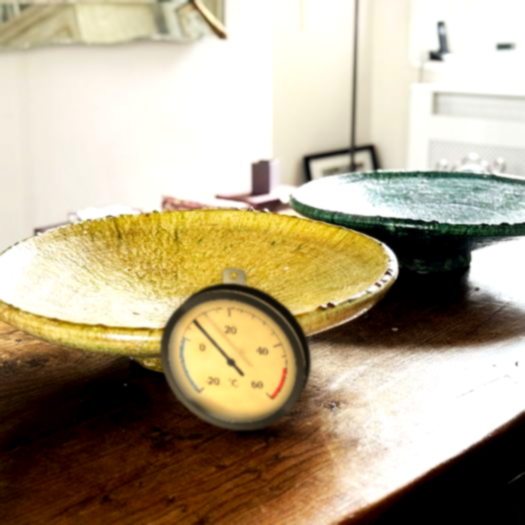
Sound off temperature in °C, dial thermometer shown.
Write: 8 °C
